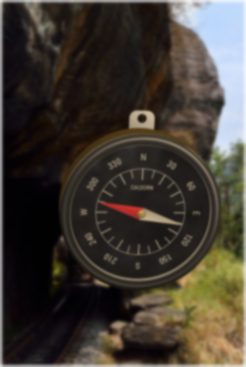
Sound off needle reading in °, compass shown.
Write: 285 °
